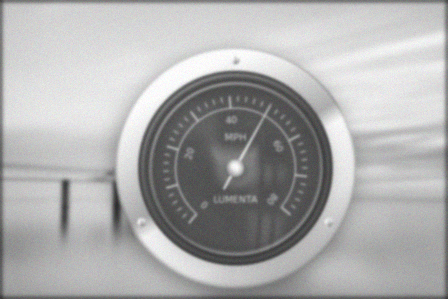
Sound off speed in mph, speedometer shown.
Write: 50 mph
